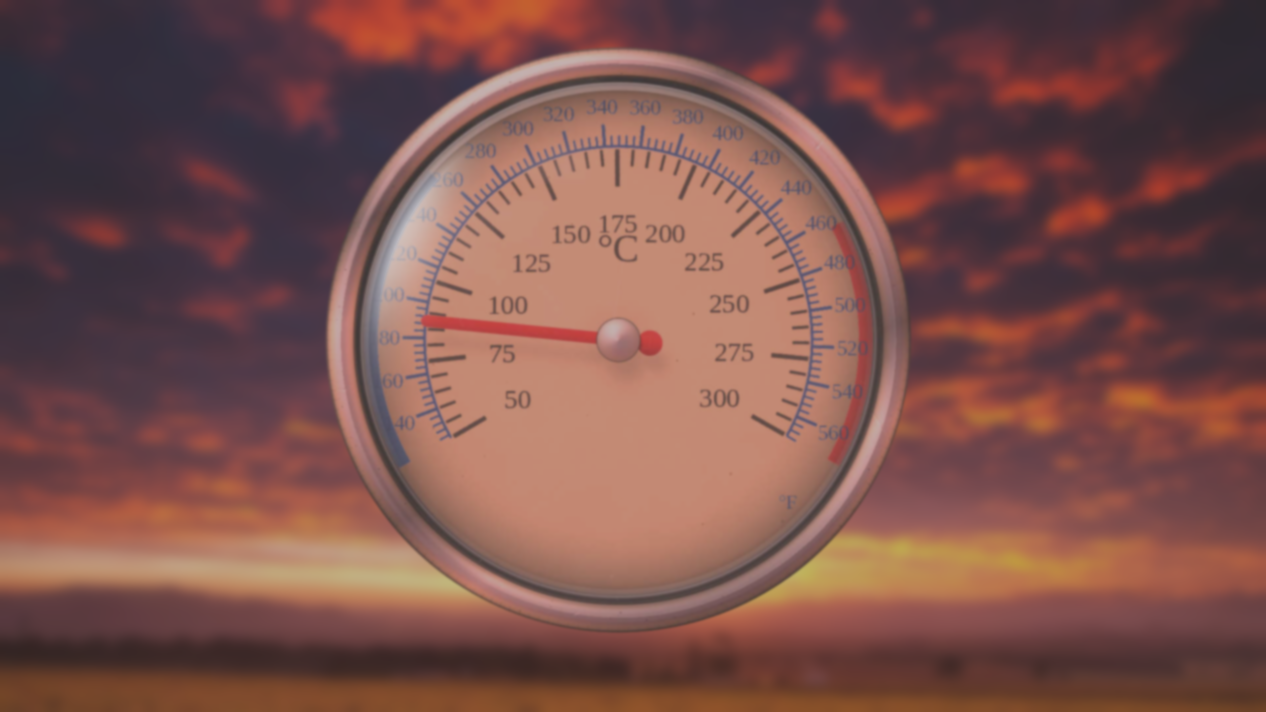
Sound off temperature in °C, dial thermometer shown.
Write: 87.5 °C
